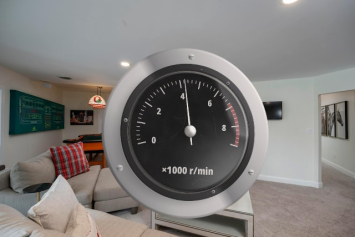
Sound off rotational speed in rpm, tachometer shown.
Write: 4200 rpm
